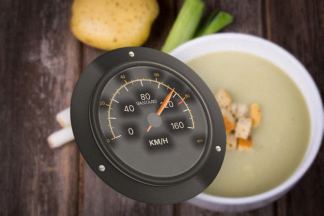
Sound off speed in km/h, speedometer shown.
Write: 115 km/h
